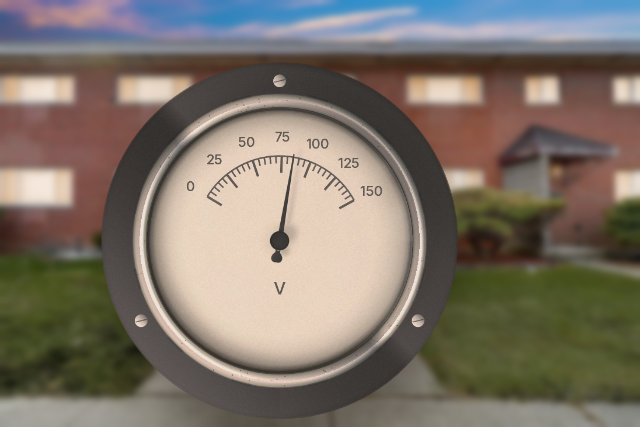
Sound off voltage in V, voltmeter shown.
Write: 85 V
